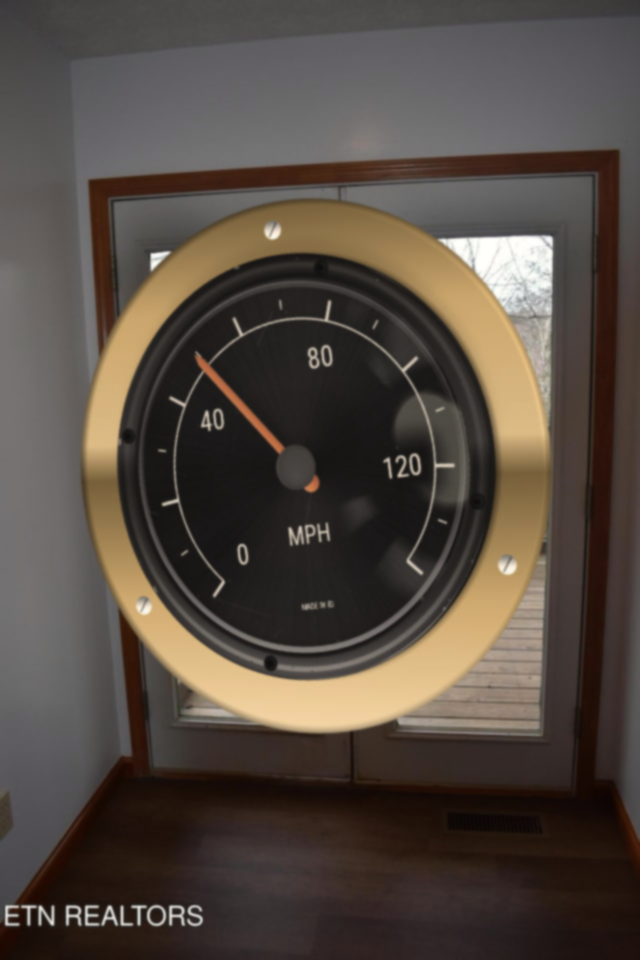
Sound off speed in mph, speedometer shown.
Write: 50 mph
